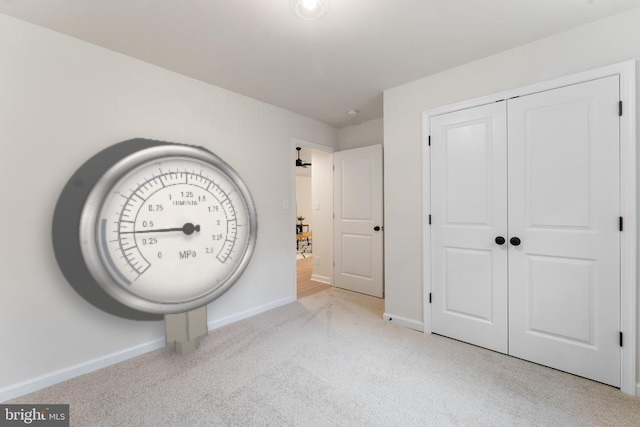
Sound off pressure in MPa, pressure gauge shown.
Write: 0.4 MPa
